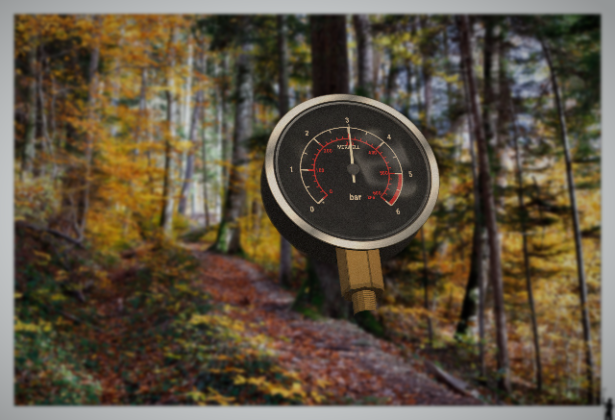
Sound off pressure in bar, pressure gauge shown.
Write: 3 bar
